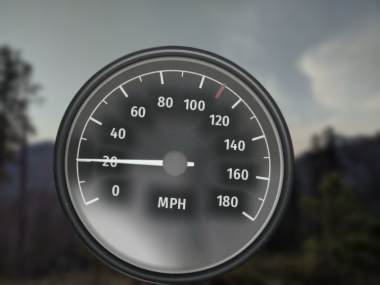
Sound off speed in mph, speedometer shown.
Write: 20 mph
